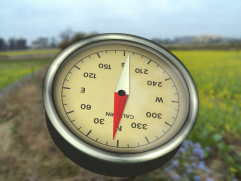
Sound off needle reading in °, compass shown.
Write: 5 °
